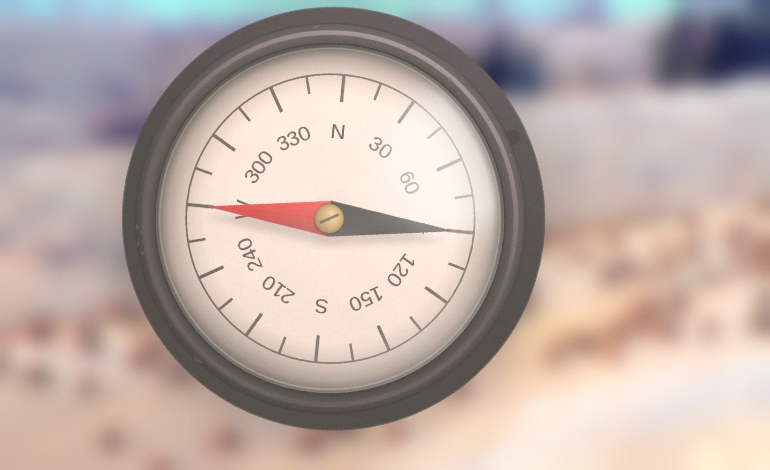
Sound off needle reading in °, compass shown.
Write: 270 °
